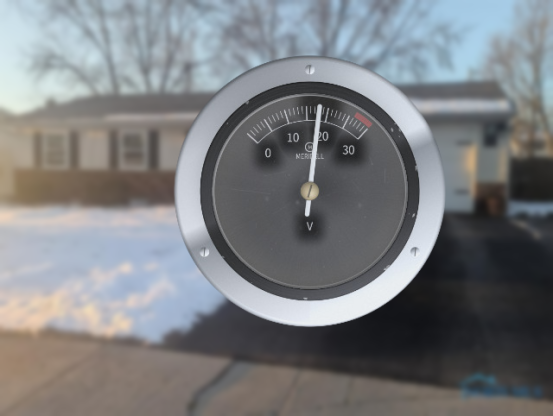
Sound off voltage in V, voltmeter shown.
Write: 18 V
